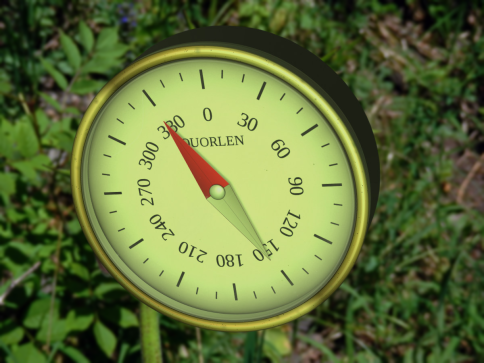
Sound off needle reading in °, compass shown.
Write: 330 °
